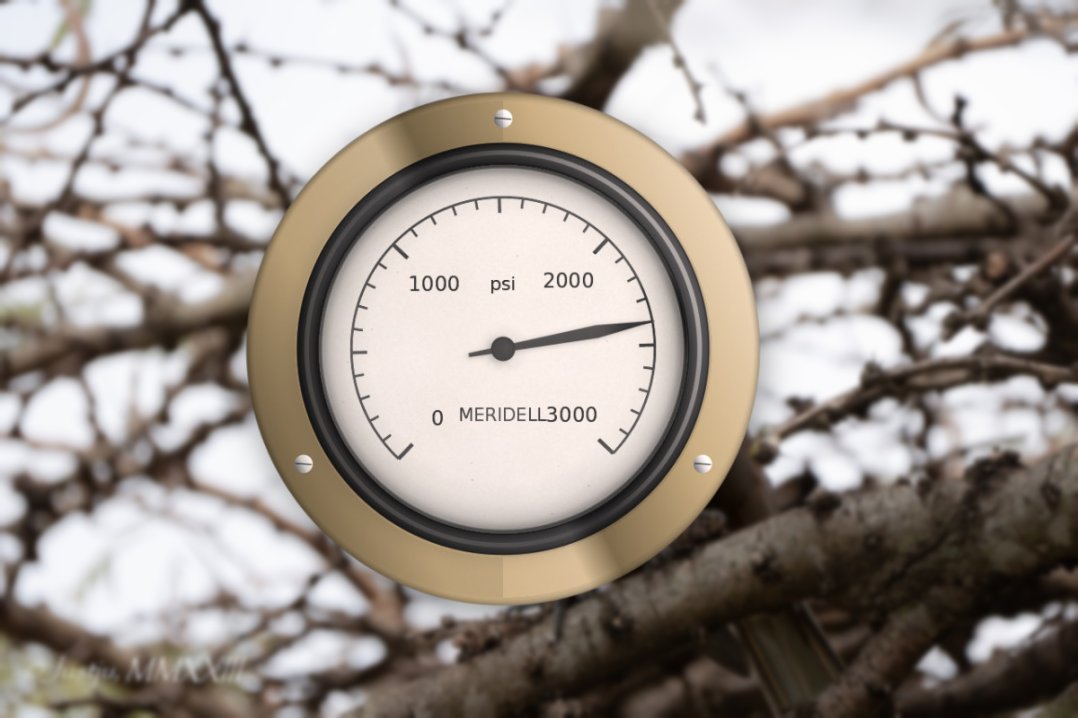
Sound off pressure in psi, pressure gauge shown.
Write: 2400 psi
